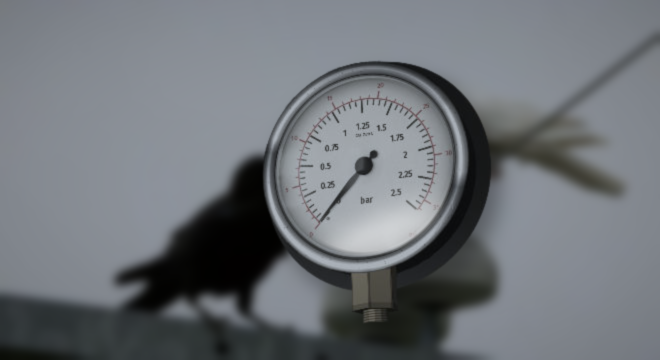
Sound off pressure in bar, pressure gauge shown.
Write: 0 bar
